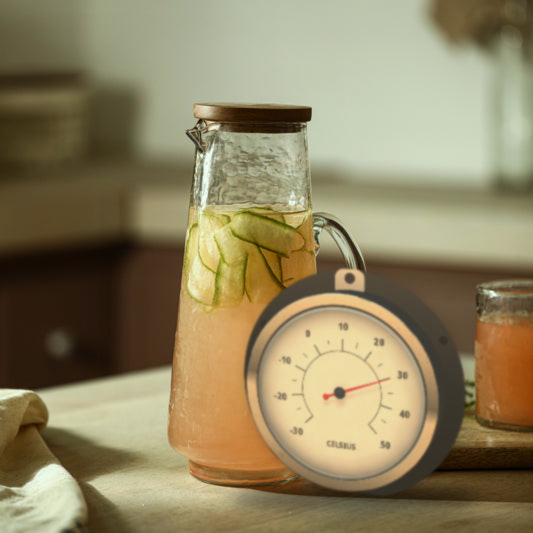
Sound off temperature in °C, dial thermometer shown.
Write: 30 °C
